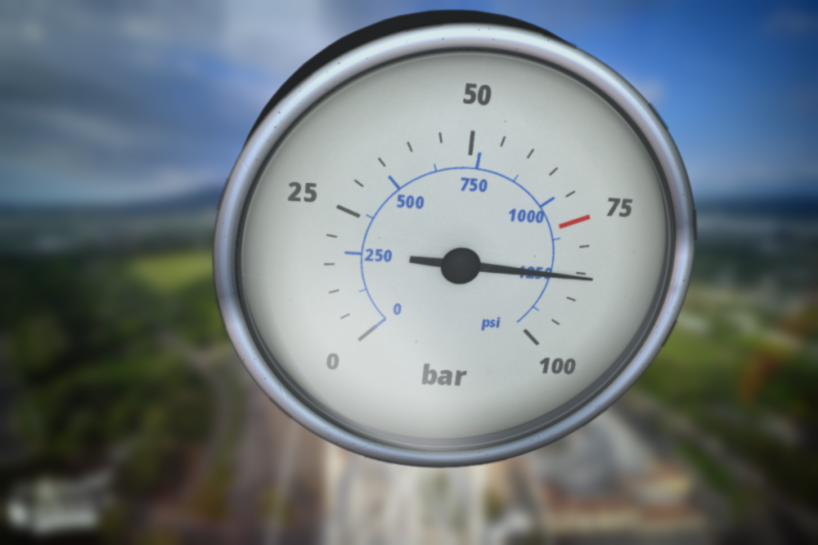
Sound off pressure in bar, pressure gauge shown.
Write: 85 bar
